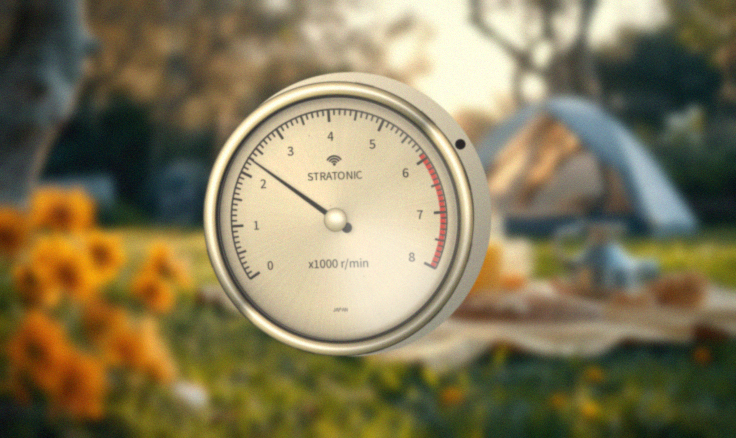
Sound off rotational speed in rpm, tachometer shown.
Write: 2300 rpm
